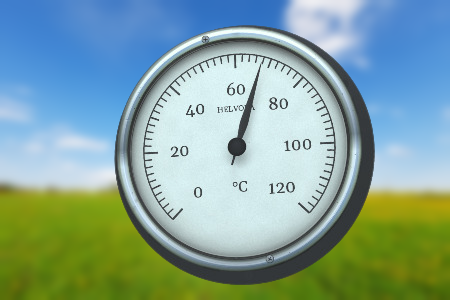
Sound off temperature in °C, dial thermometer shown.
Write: 68 °C
